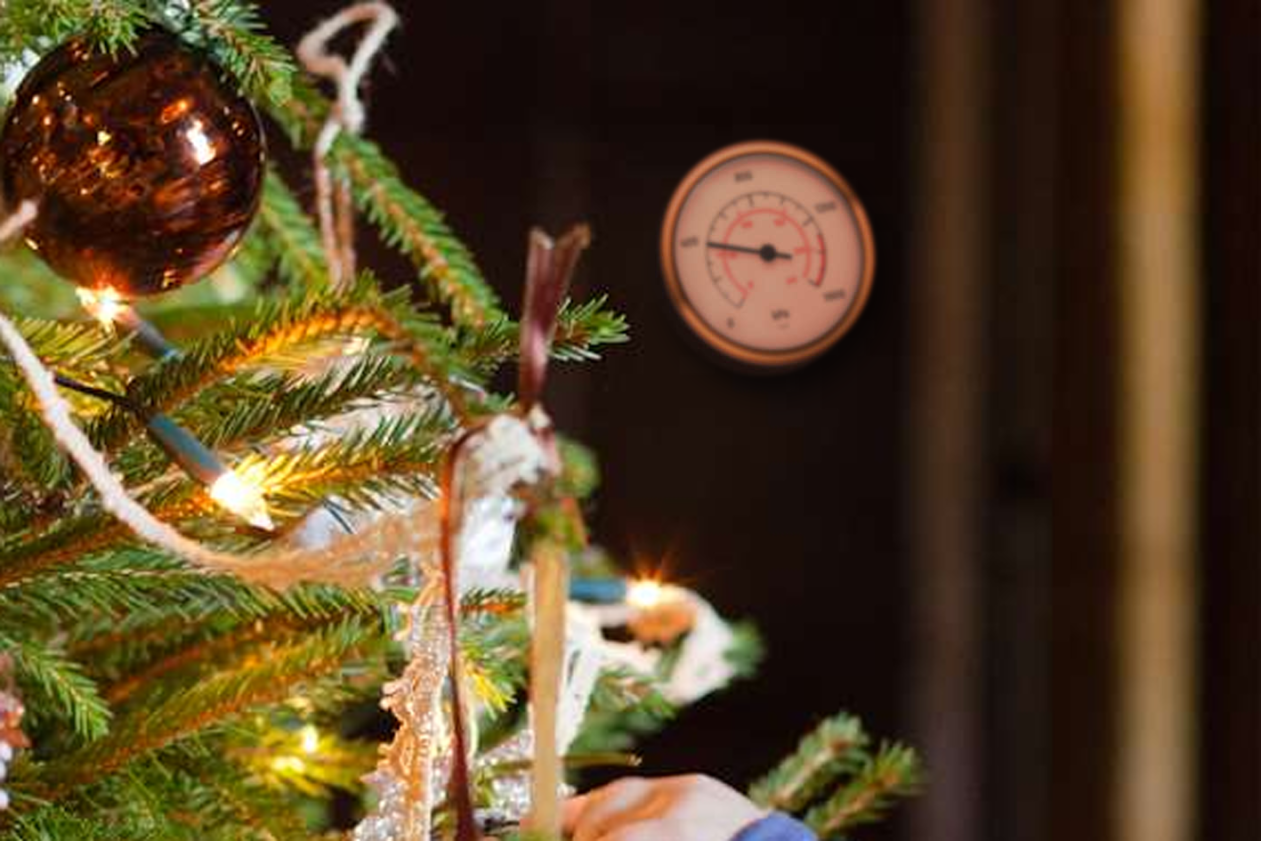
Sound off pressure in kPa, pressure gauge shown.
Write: 400 kPa
